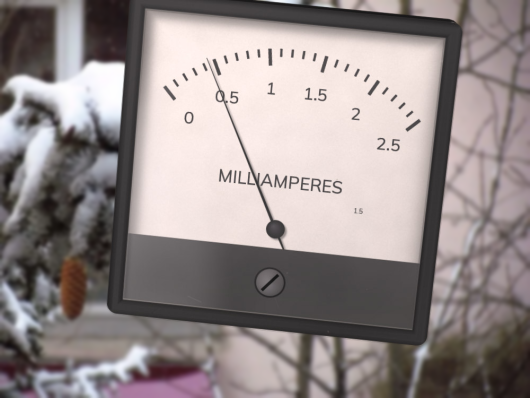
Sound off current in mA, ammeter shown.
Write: 0.45 mA
